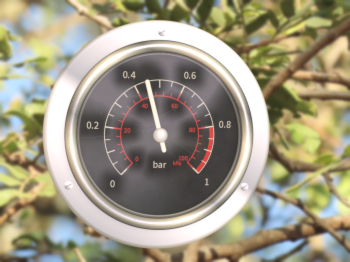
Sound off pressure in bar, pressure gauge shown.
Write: 0.45 bar
